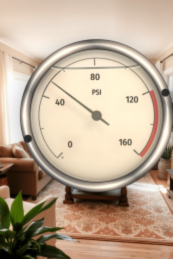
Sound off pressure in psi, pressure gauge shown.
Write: 50 psi
